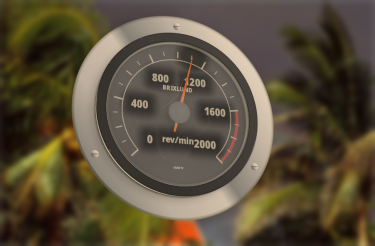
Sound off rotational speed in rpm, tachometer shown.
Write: 1100 rpm
